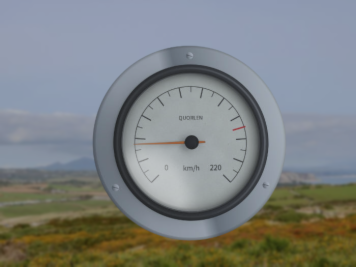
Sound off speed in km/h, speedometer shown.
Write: 35 km/h
